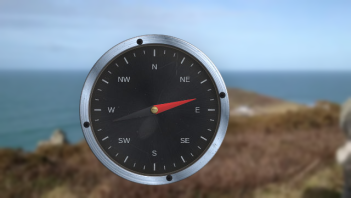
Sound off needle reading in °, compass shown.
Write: 75 °
